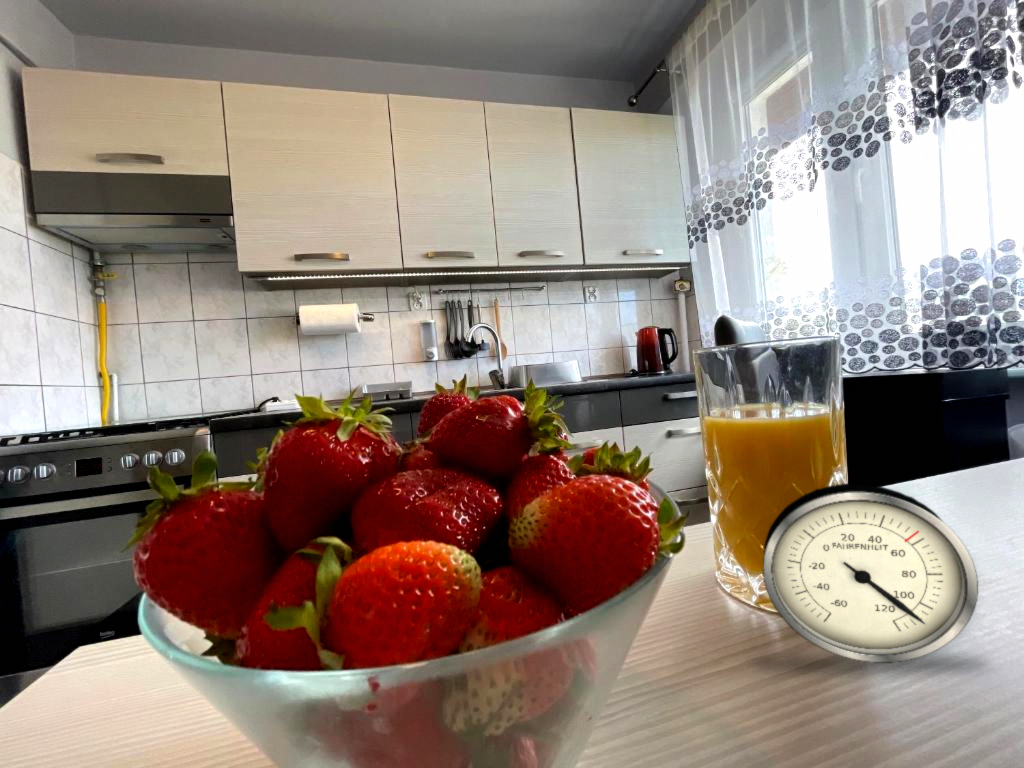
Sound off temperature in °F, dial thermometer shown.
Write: 108 °F
